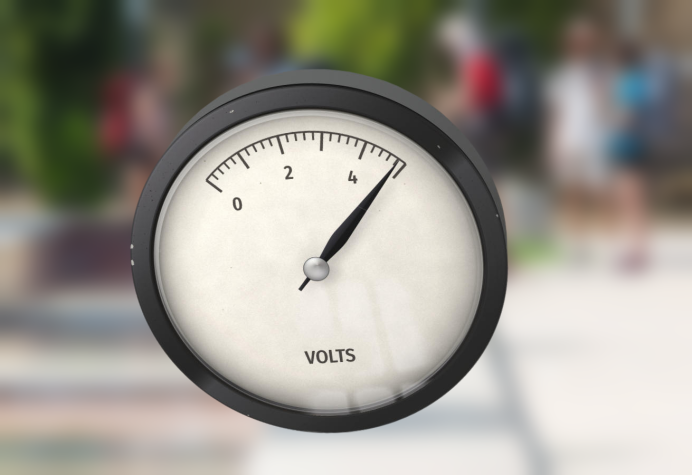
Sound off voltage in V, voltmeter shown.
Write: 4.8 V
